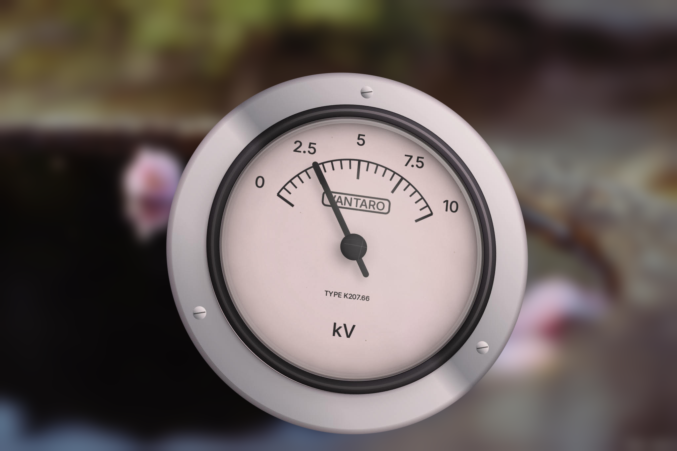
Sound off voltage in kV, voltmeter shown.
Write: 2.5 kV
